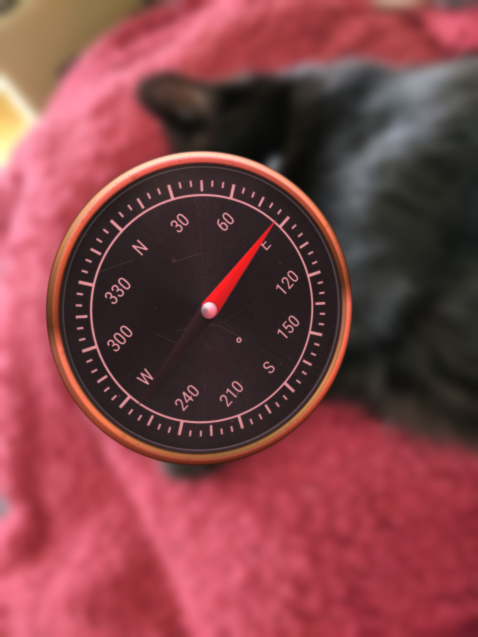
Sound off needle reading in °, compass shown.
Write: 85 °
